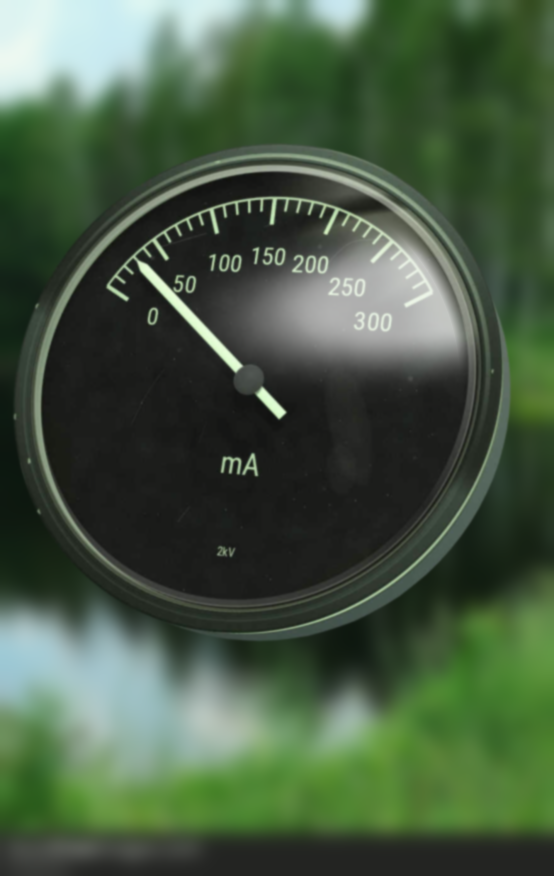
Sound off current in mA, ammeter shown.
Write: 30 mA
